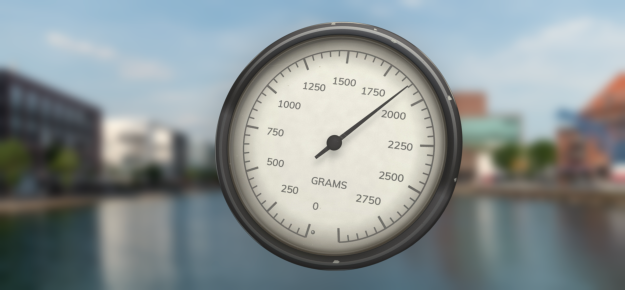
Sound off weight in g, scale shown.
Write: 1900 g
